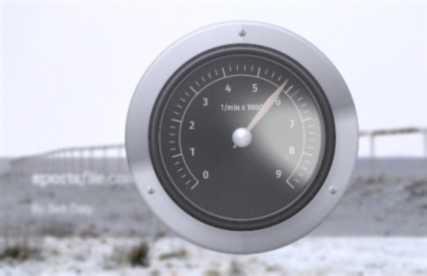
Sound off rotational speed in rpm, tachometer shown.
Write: 5800 rpm
